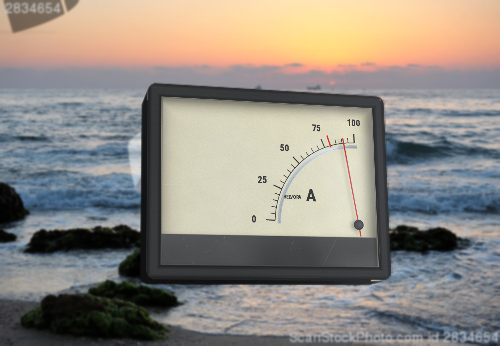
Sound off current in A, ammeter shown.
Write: 90 A
